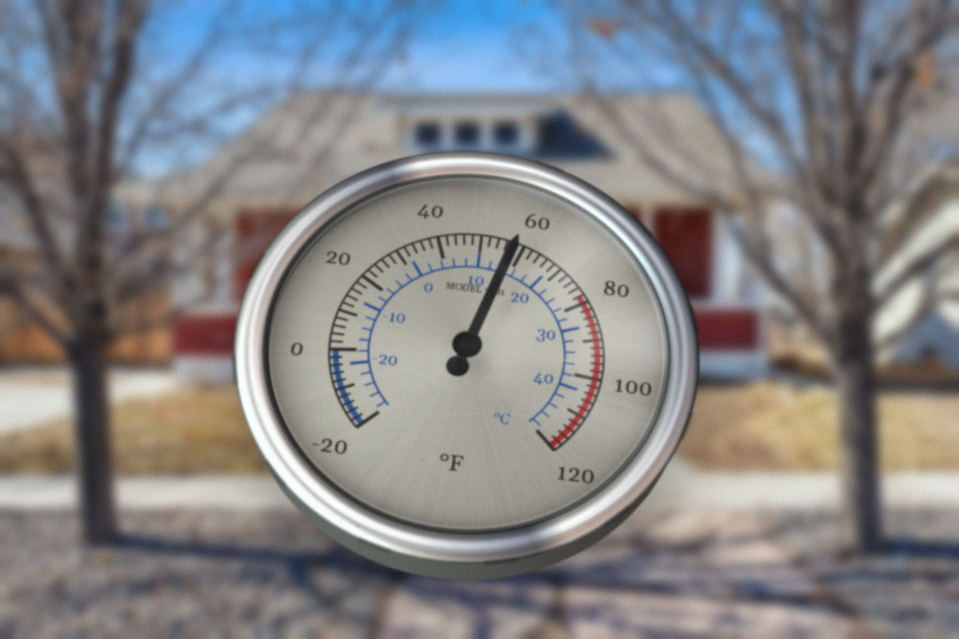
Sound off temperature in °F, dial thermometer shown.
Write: 58 °F
